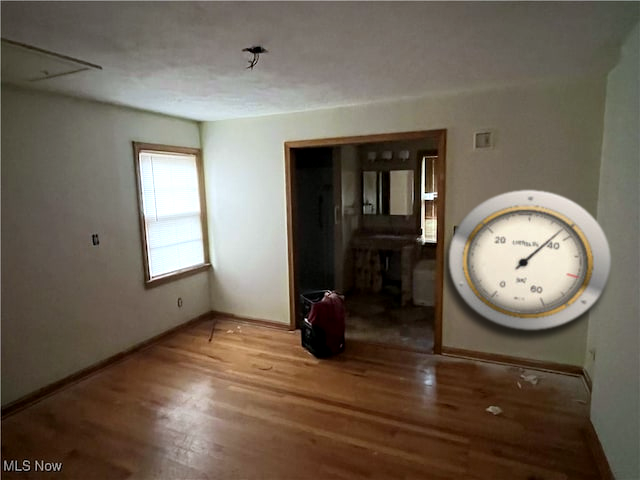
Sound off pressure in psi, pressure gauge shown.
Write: 37.5 psi
